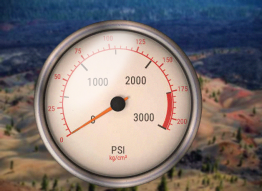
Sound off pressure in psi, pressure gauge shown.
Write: 0 psi
